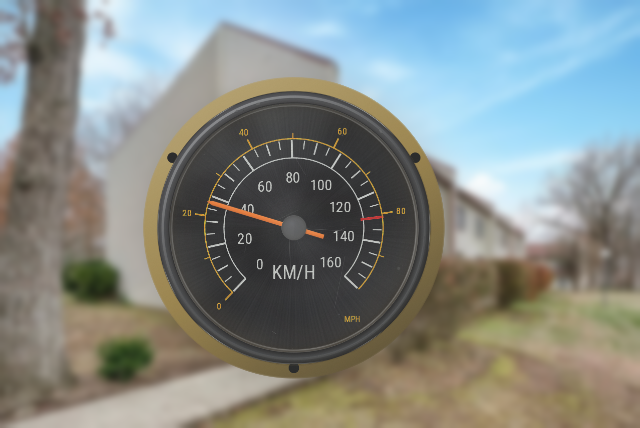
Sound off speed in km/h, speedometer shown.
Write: 37.5 km/h
